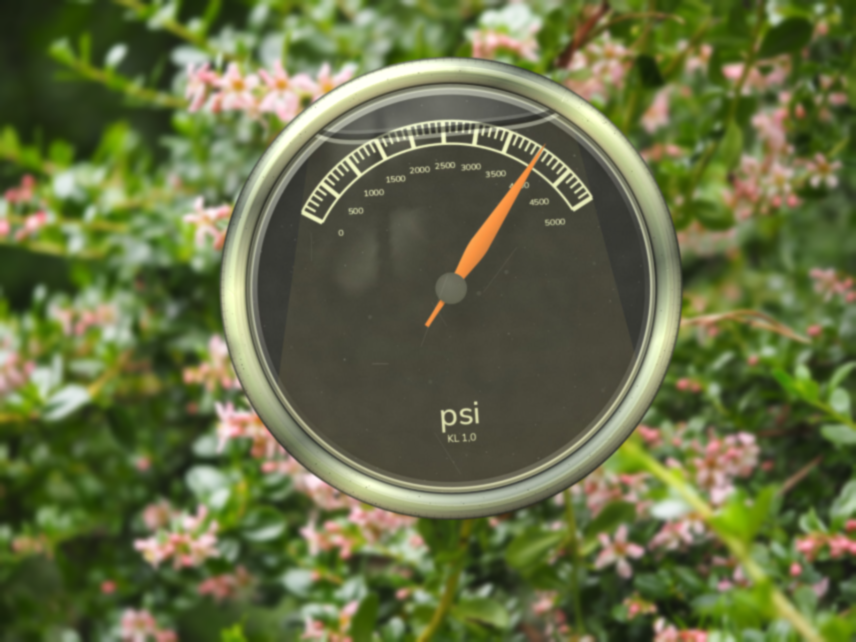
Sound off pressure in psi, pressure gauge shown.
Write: 4000 psi
